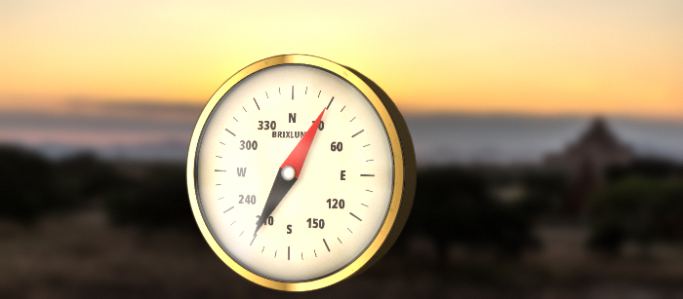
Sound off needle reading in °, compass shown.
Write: 30 °
